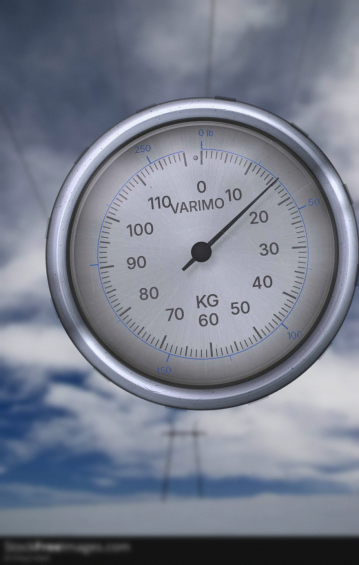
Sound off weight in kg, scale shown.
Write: 16 kg
